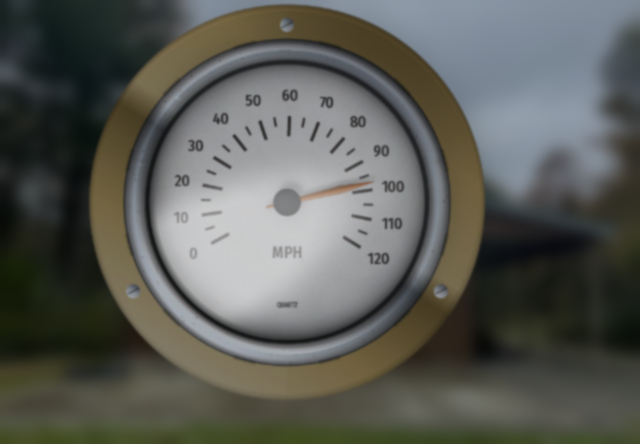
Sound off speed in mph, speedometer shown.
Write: 97.5 mph
